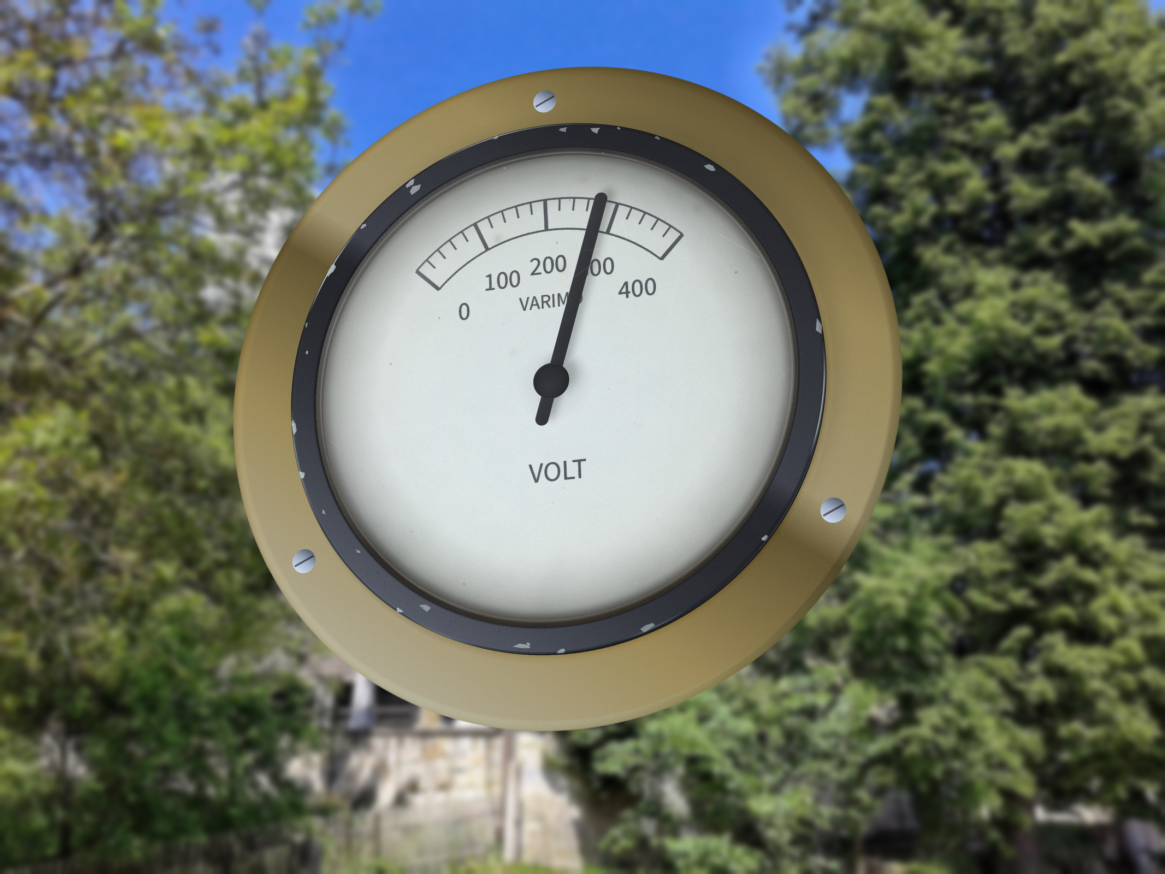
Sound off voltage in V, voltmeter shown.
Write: 280 V
